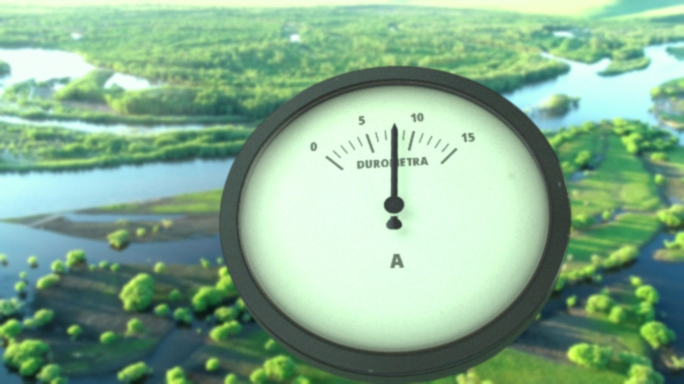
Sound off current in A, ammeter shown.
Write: 8 A
